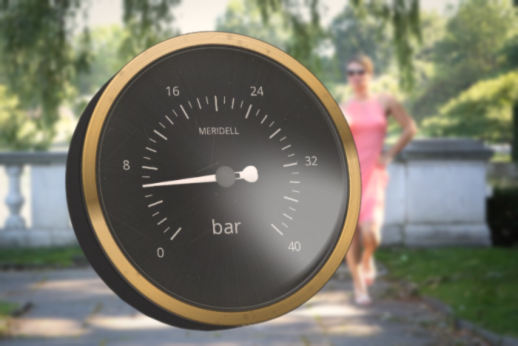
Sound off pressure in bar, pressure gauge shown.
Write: 6 bar
